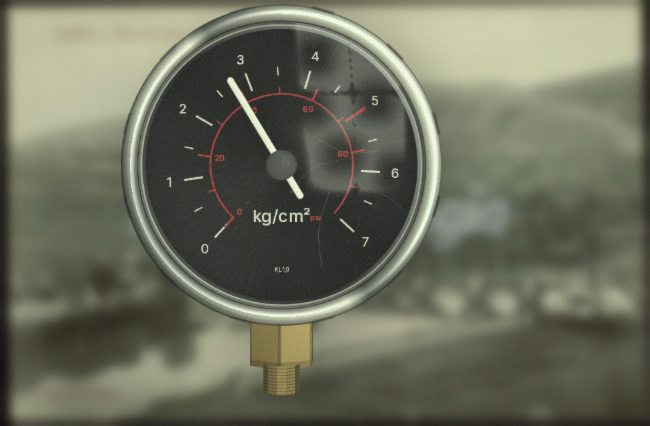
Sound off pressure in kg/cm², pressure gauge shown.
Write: 2.75 kg/cm²
